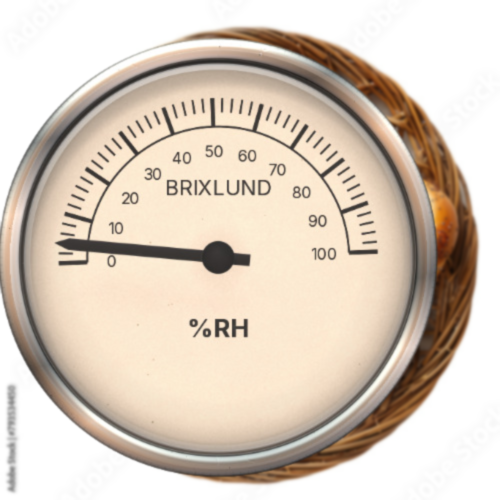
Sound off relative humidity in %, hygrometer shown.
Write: 4 %
